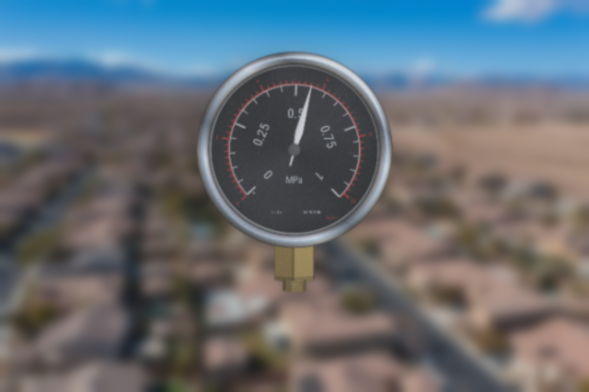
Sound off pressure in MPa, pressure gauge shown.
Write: 0.55 MPa
